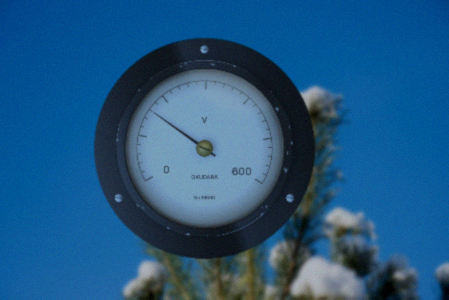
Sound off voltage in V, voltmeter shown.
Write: 160 V
